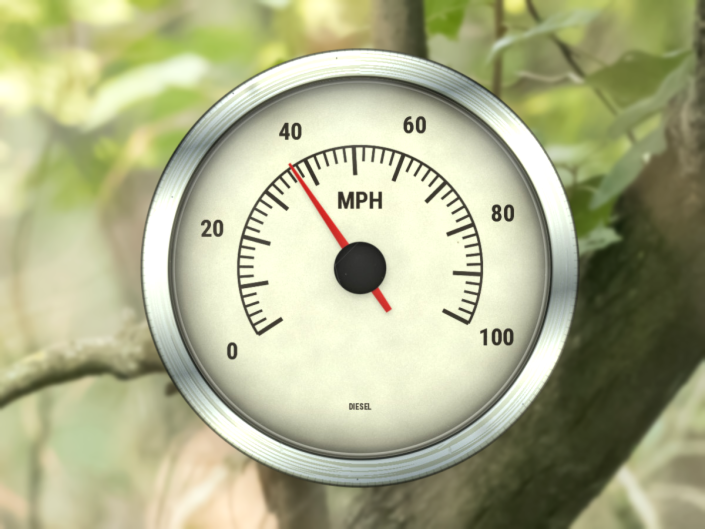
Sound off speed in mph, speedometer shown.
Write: 37 mph
